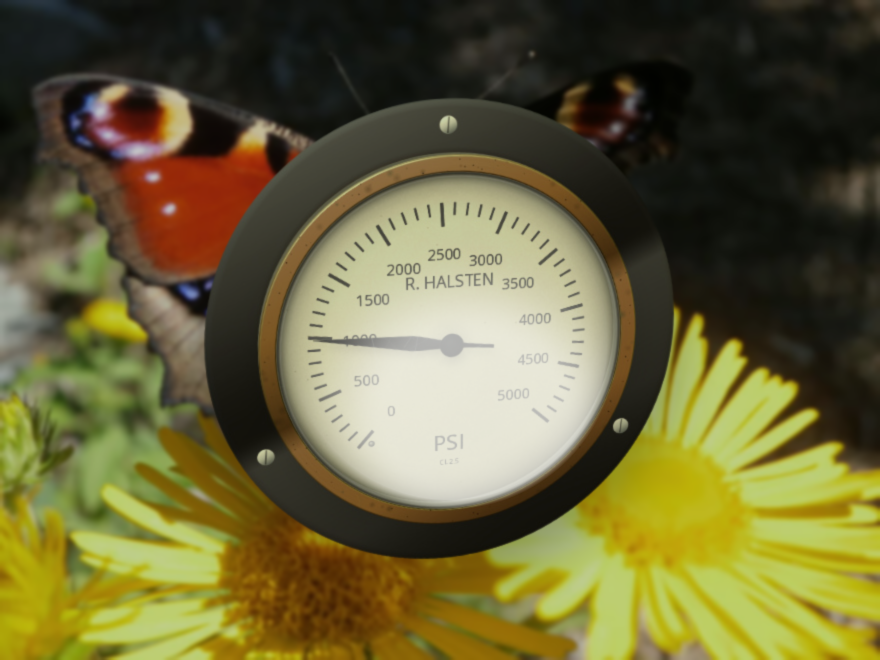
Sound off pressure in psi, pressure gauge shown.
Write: 1000 psi
